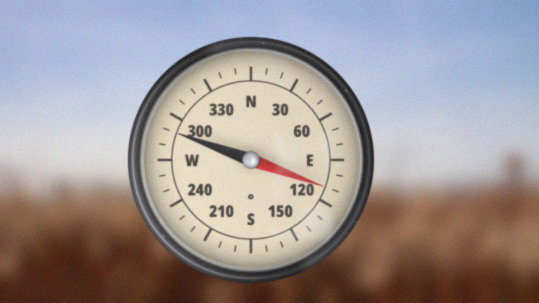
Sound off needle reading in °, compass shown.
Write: 110 °
